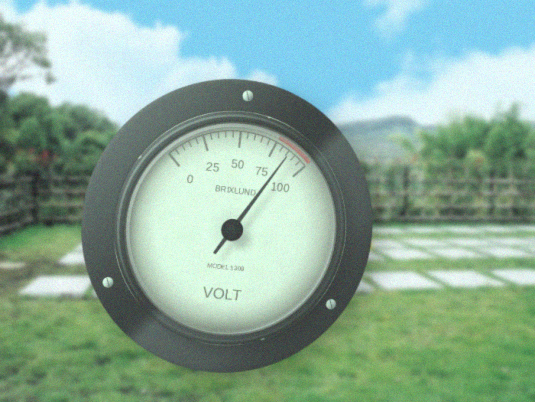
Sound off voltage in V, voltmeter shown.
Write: 85 V
